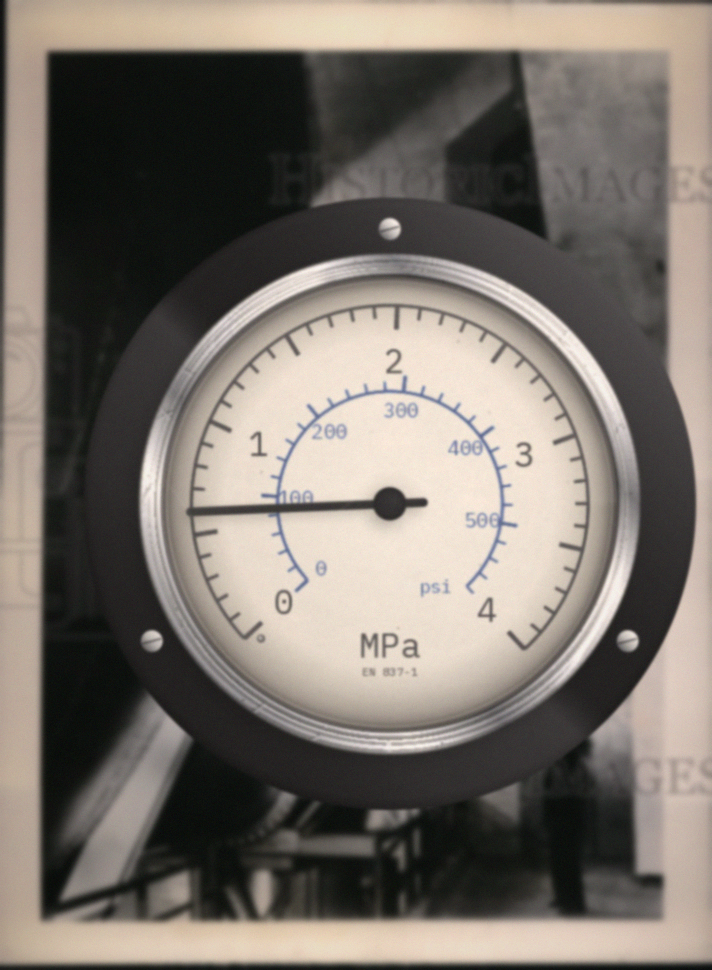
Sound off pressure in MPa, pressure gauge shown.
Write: 0.6 MPa
